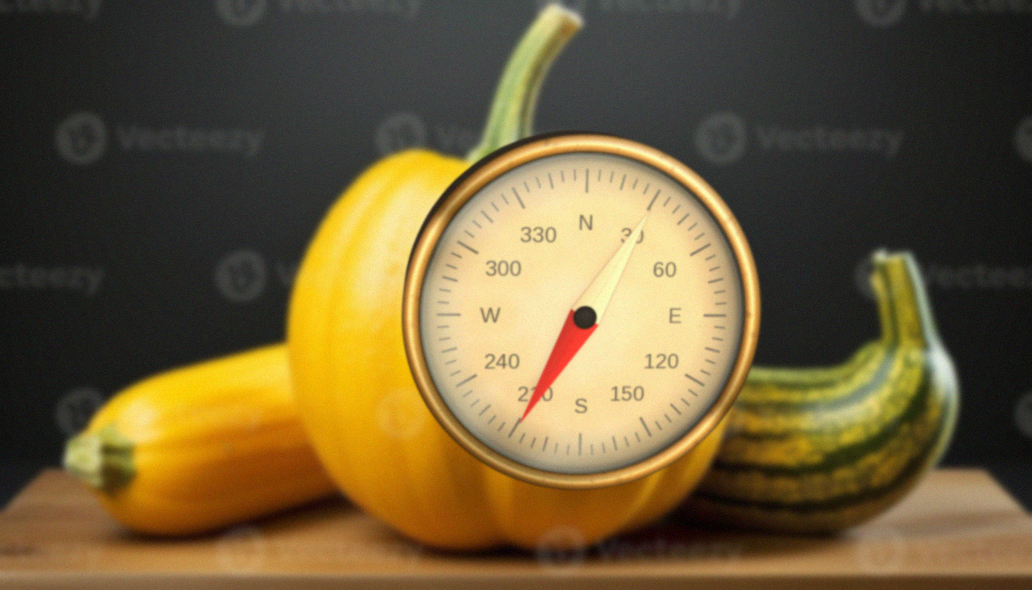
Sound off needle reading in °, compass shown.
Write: 210 °
